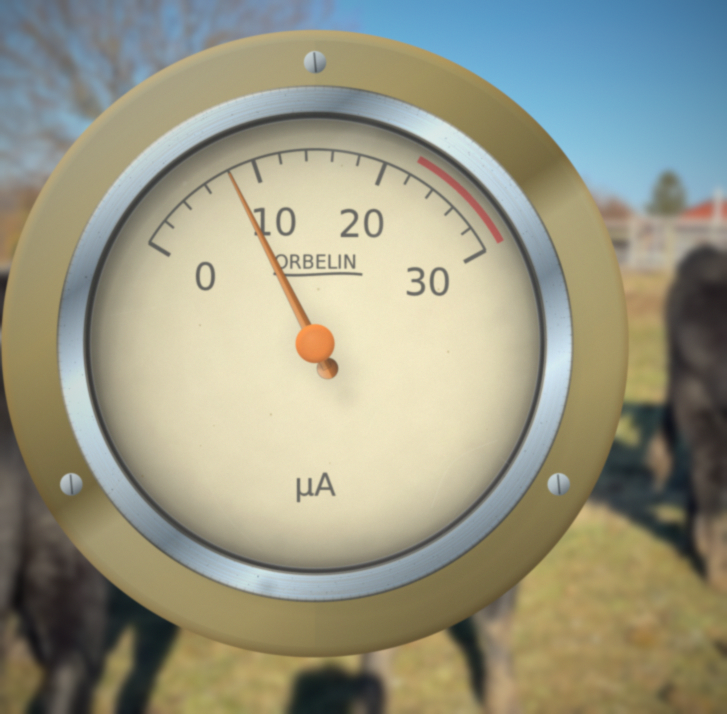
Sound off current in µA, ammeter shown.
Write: 8 µA
